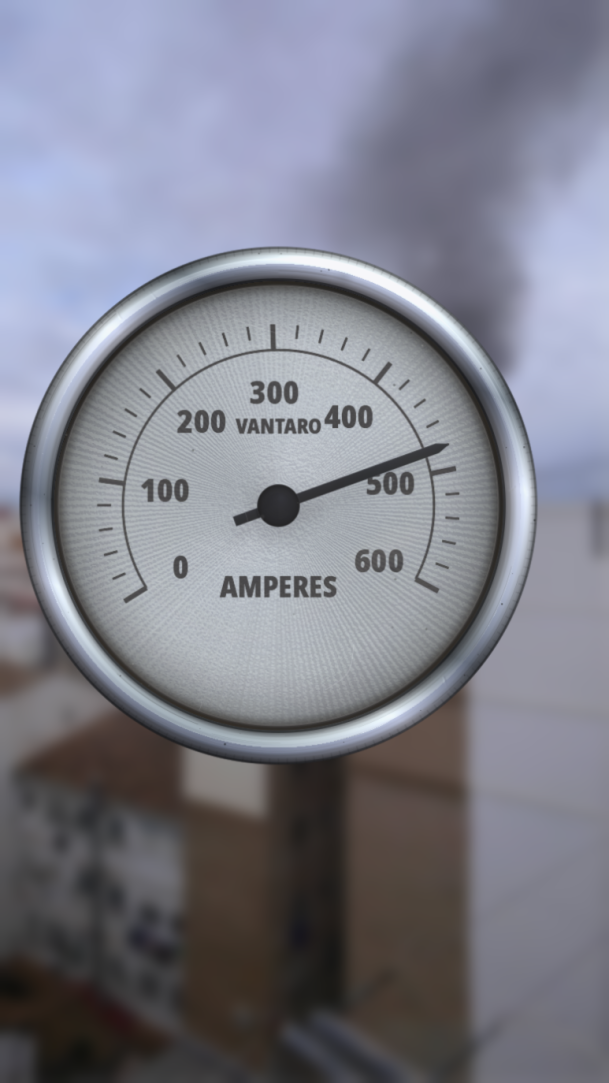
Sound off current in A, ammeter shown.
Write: 480 A
